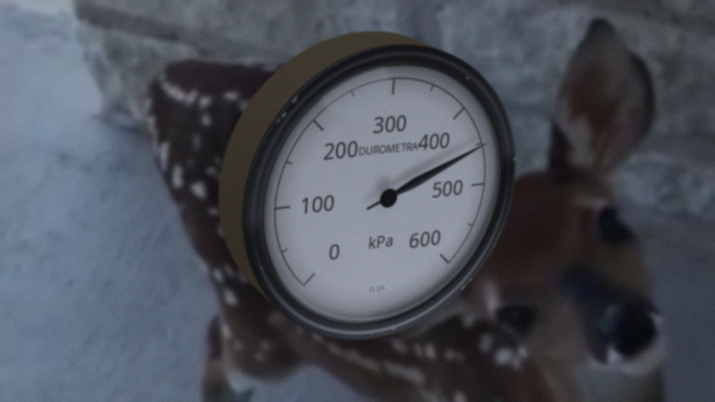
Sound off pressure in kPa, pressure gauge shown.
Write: 450 kPa
